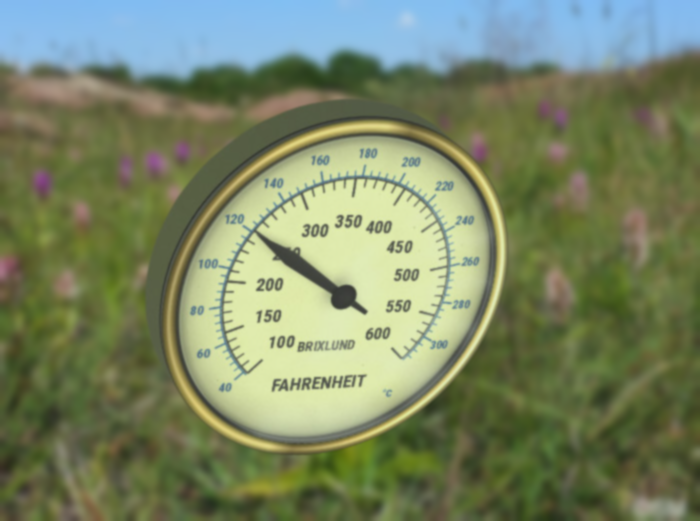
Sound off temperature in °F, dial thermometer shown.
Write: 250 °F
